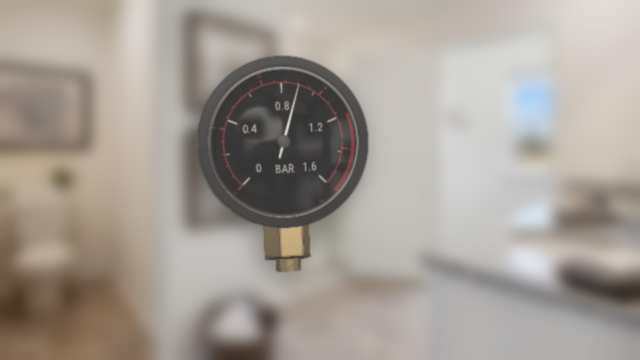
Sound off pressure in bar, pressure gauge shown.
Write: 0.9 bar
